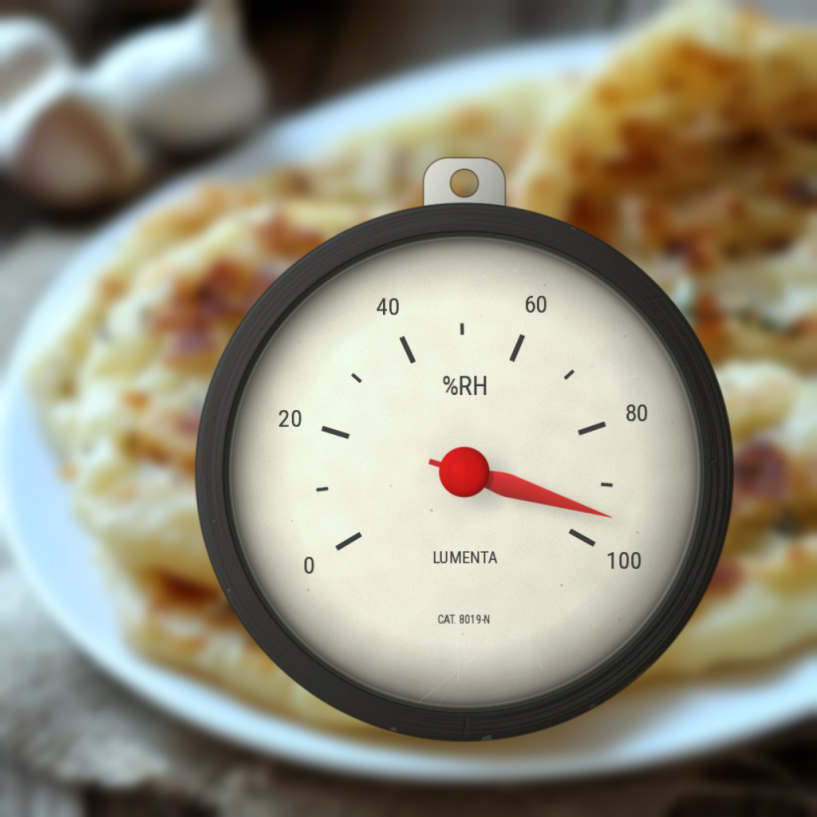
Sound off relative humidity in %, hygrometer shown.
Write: 95 %
